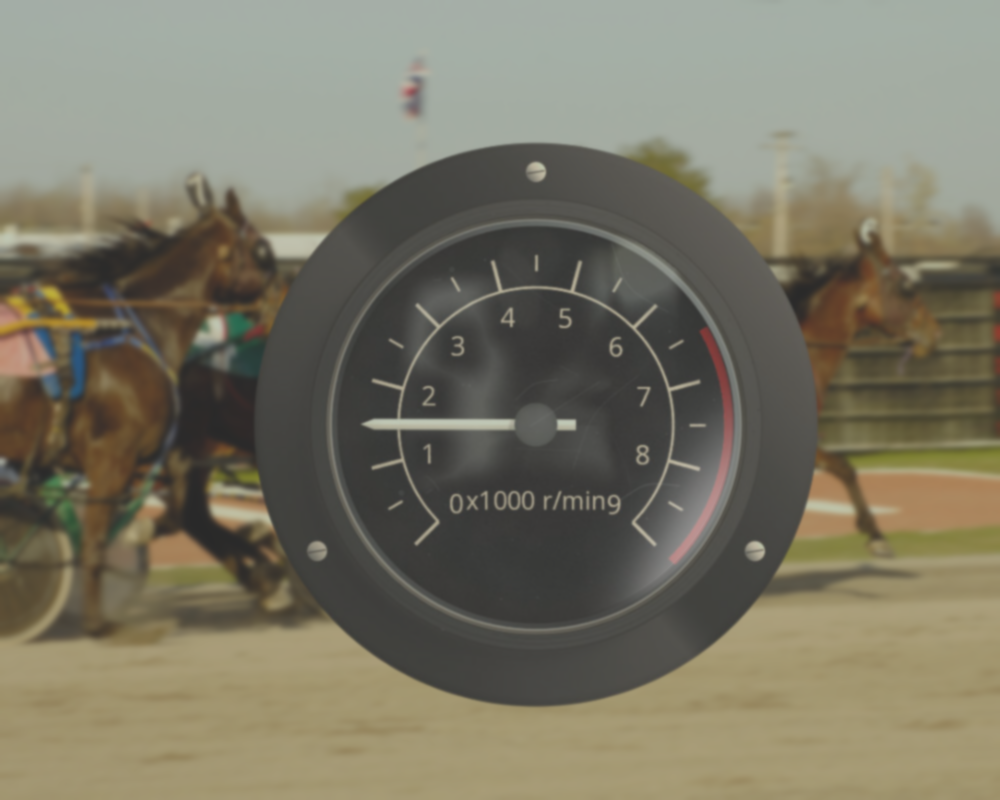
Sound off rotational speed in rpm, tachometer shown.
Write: 1500 rpm
